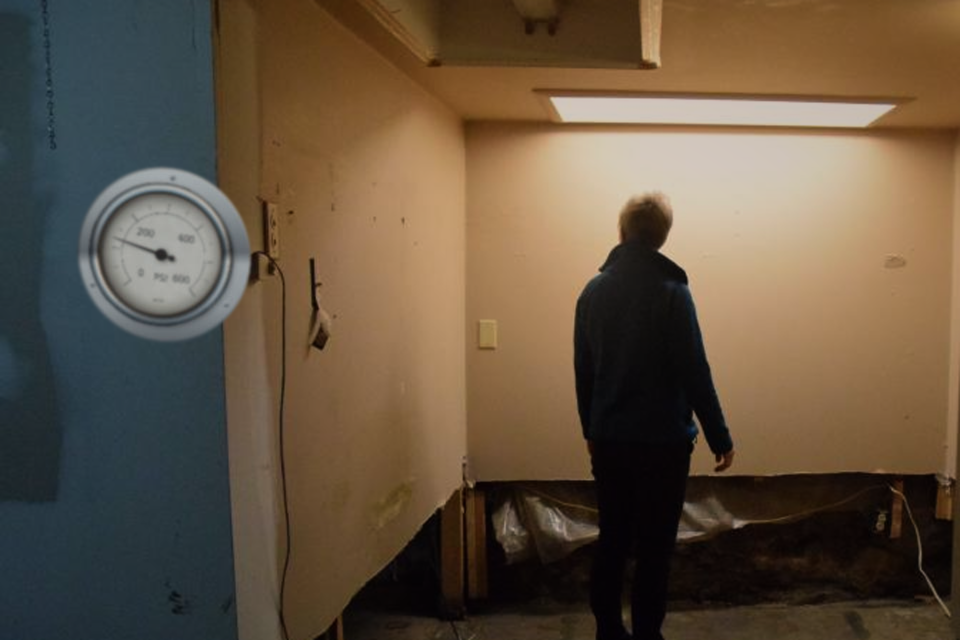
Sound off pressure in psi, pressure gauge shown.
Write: 125 psi
